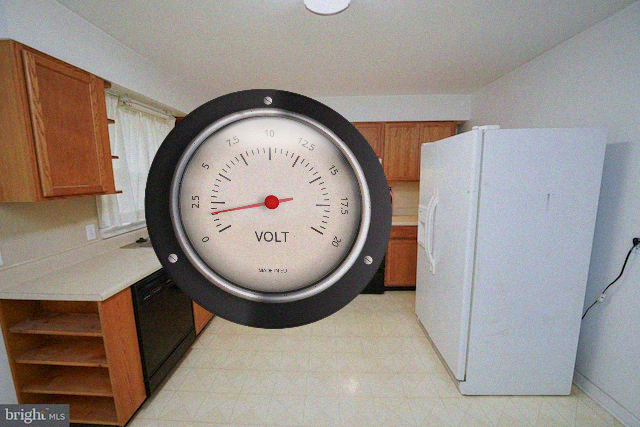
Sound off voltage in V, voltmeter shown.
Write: 1.5 V
